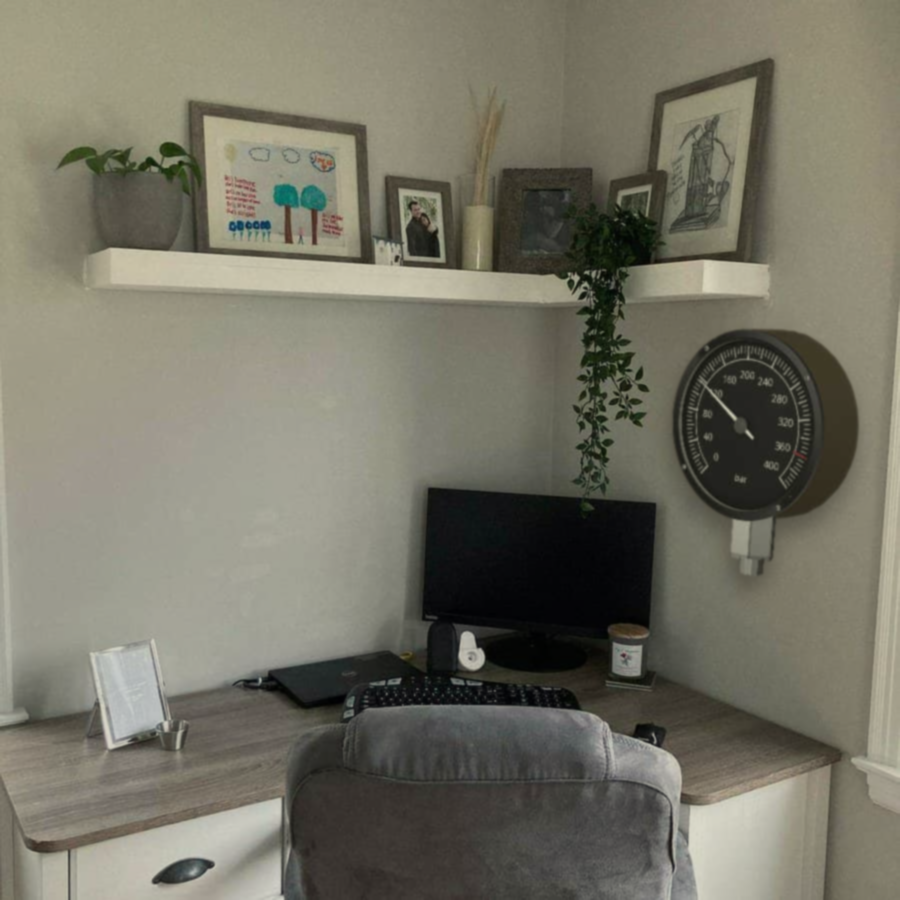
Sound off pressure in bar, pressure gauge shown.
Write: 120 bar
